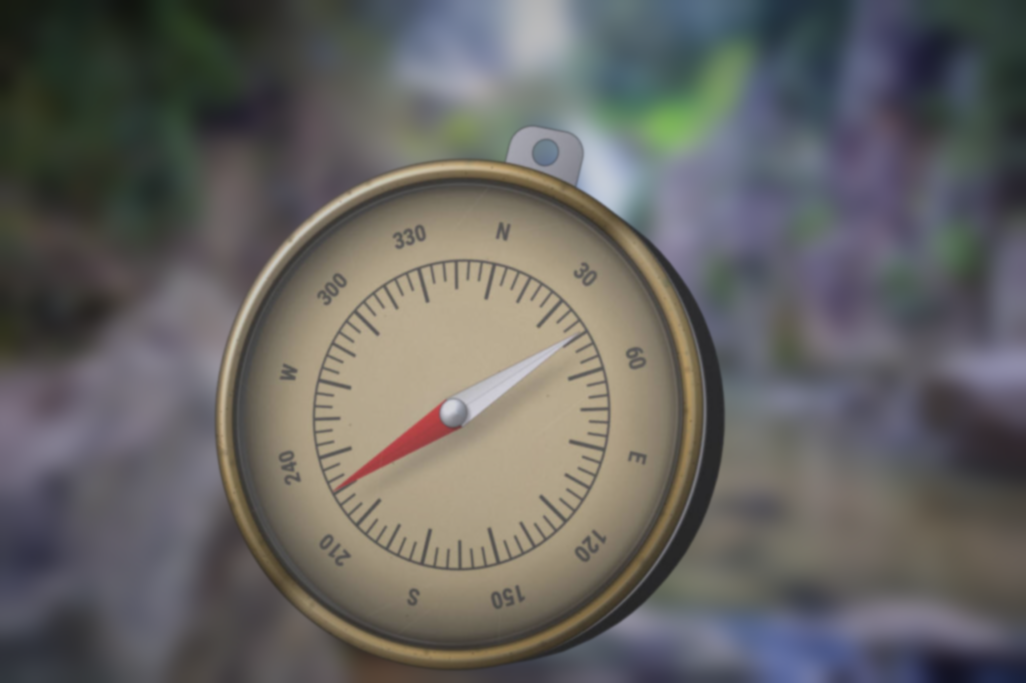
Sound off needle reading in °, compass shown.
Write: 225 °
